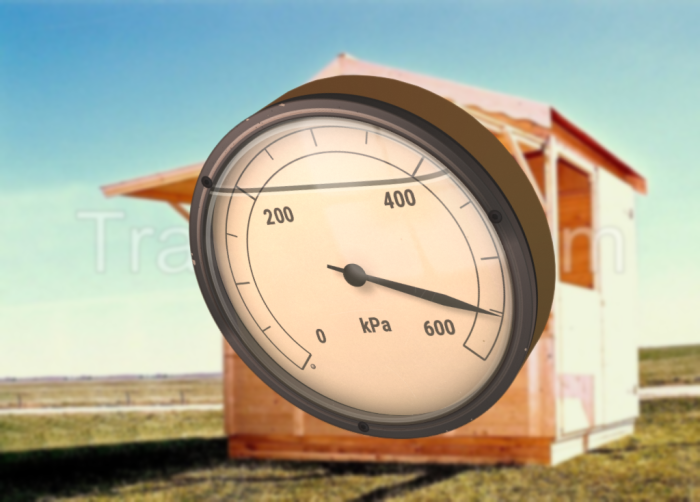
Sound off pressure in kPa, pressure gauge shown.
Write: 550 kPa
